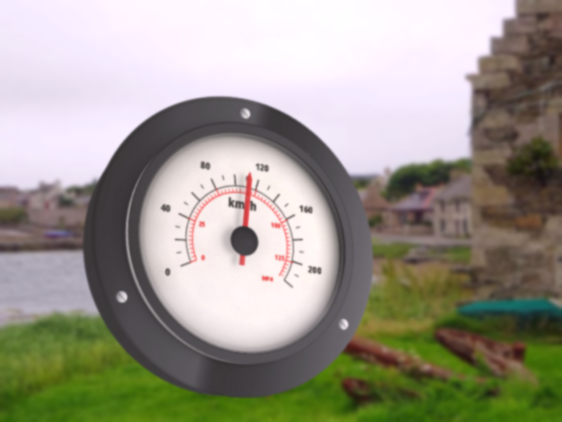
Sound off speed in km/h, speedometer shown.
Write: 110 km/h
